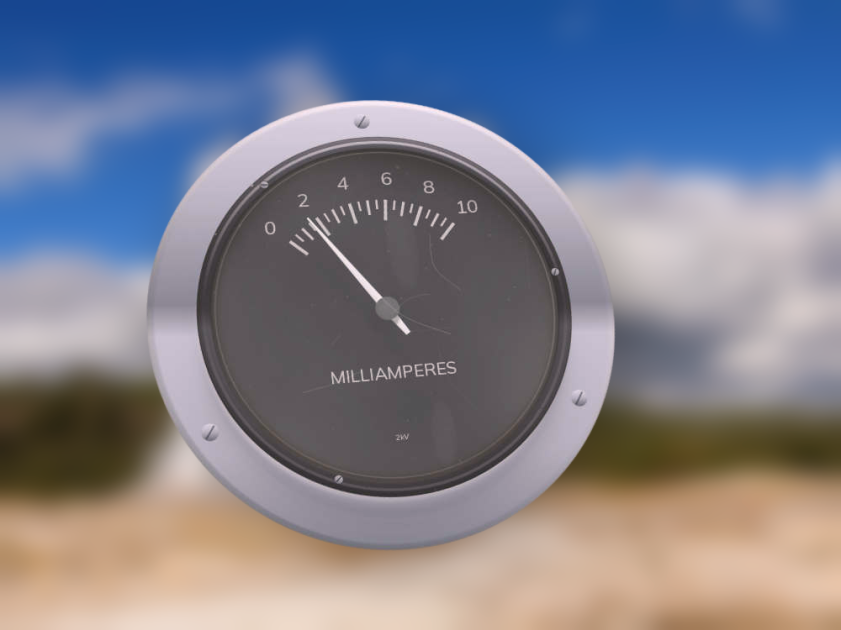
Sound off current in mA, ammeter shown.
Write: 1.5 mA
